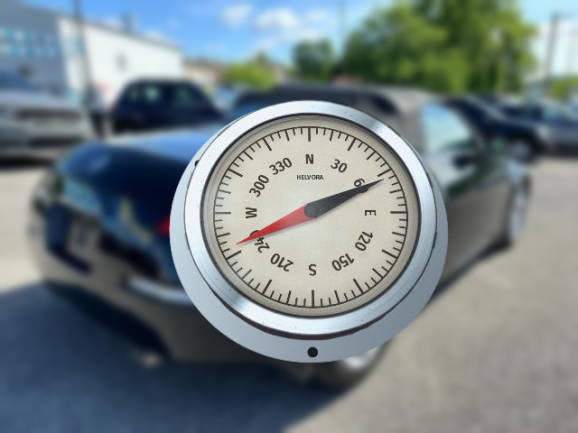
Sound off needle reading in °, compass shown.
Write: 245 °
